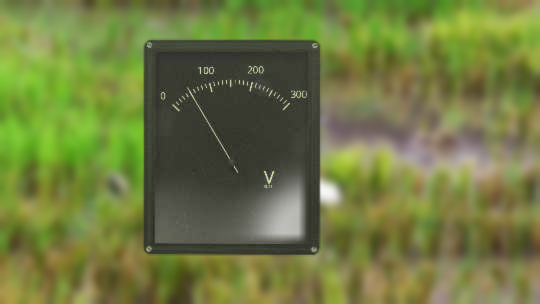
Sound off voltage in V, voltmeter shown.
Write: 50 V
